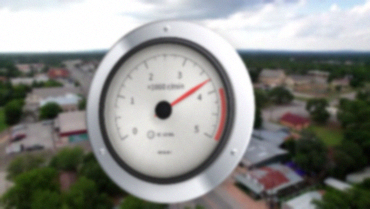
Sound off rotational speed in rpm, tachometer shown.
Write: 3750 rpm
